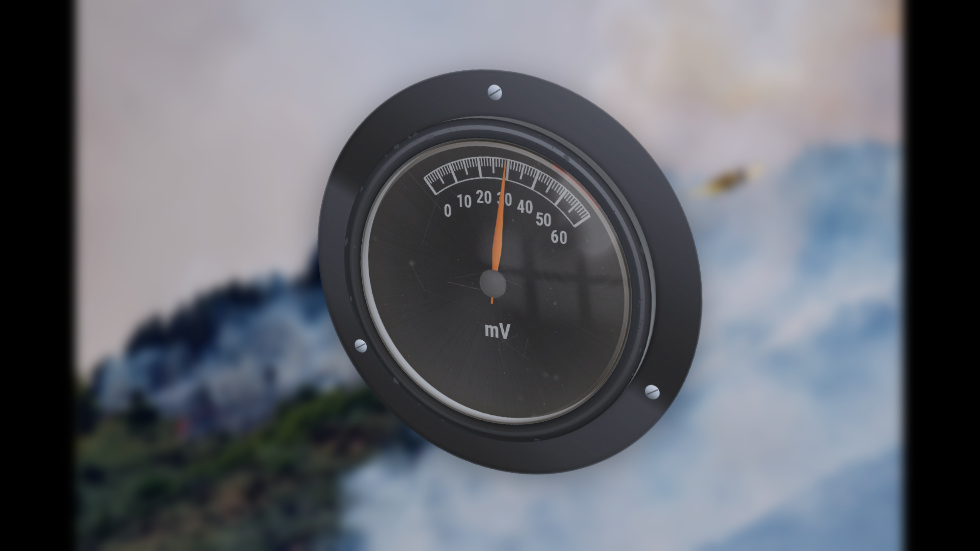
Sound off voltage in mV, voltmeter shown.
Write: 30 mV
